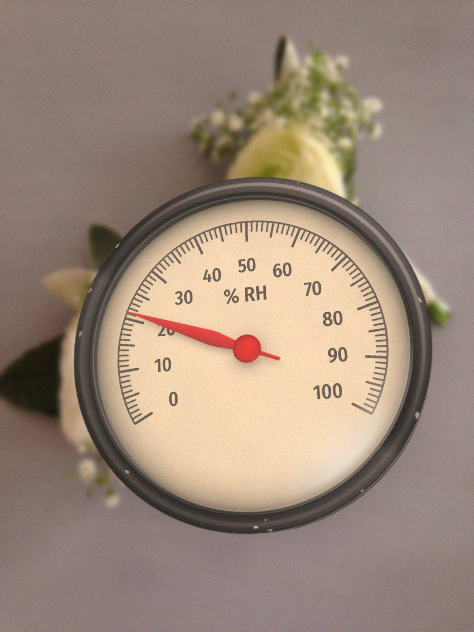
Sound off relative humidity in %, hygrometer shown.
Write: 21 %
